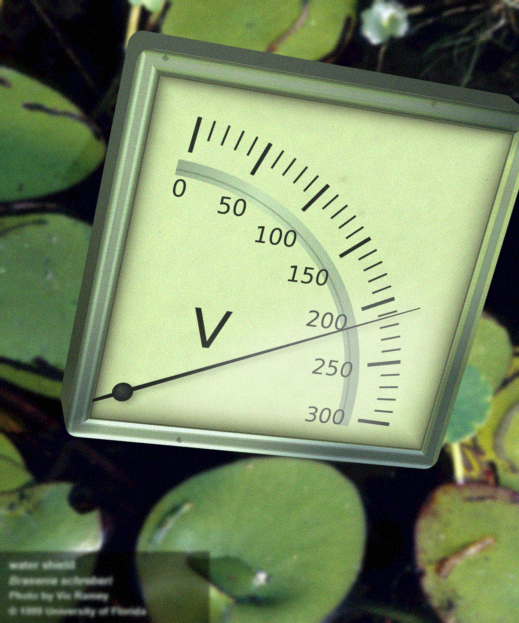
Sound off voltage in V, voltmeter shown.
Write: 210 V
